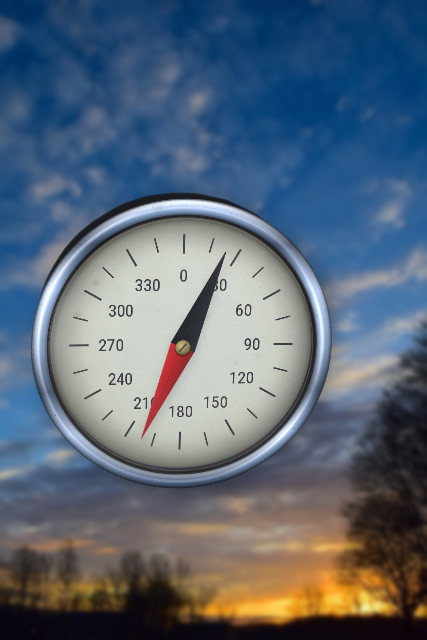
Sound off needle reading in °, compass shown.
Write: 202.5 °
